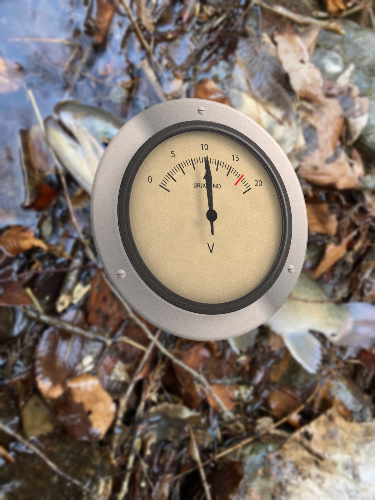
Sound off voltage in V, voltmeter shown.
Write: 10 V
